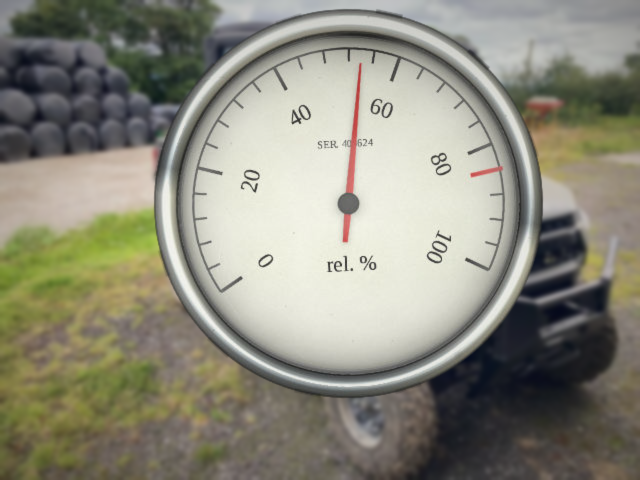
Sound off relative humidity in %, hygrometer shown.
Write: 54 %
